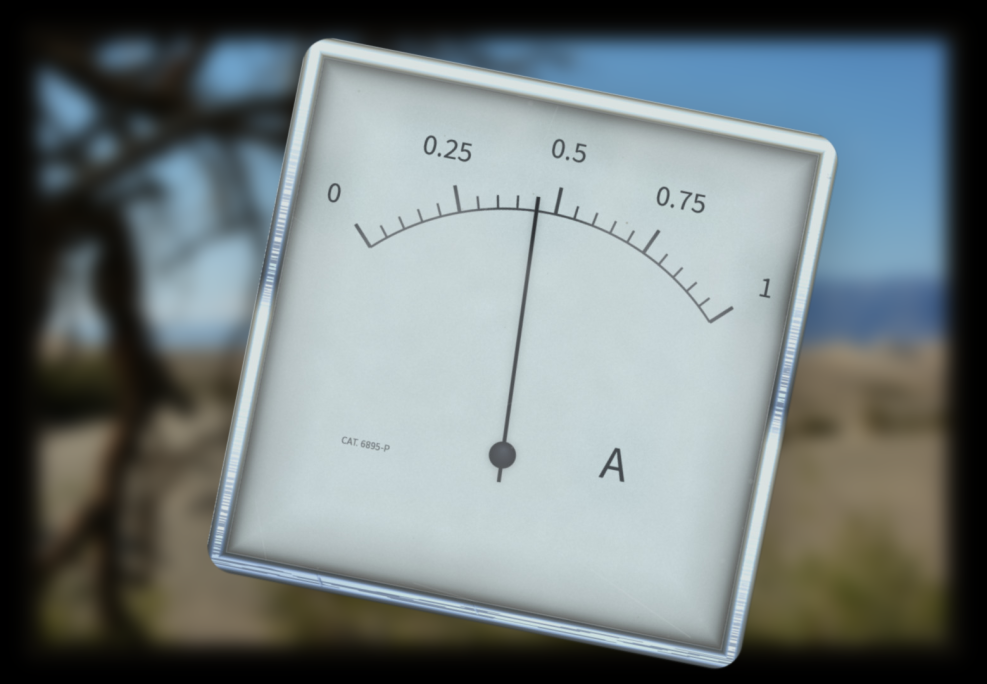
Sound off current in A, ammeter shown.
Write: 0.45 A
